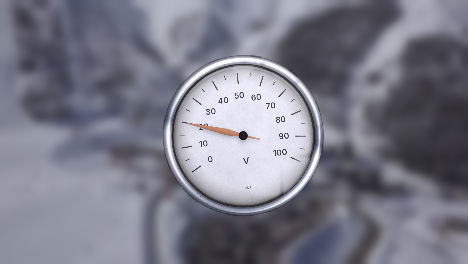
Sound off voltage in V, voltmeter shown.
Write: 20 V
